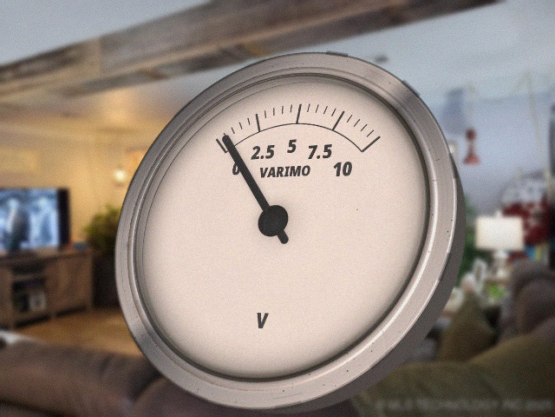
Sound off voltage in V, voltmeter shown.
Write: 0.5 V
